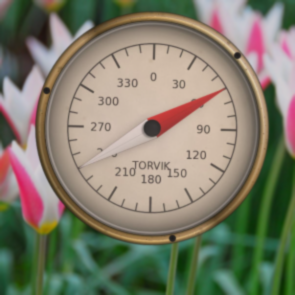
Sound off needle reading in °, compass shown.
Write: 60 °
